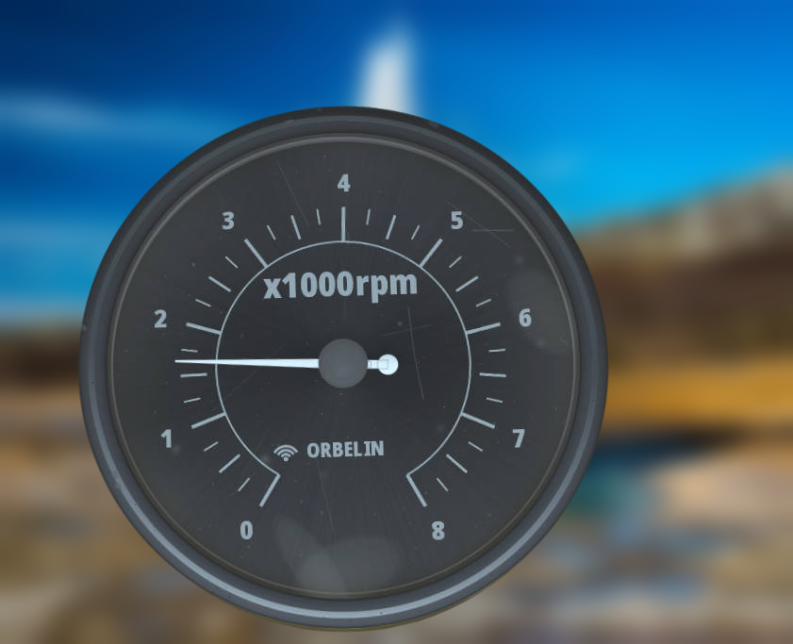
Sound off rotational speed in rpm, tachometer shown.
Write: 1625 rpm
